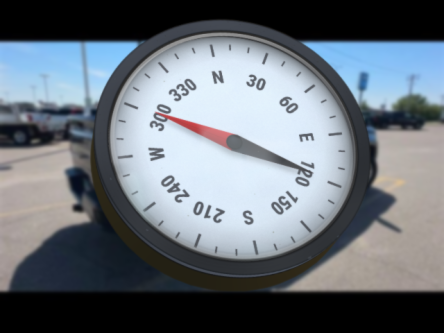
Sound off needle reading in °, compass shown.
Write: 300 °
